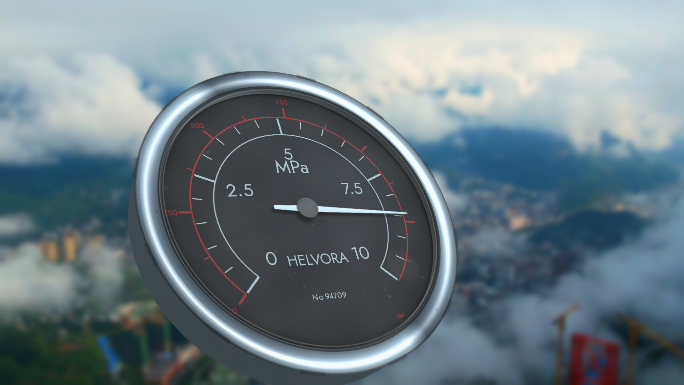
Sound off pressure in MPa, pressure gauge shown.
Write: 8.5 MPa
